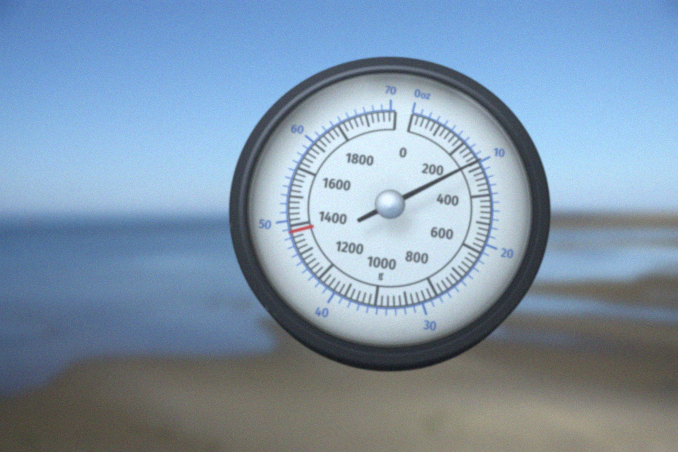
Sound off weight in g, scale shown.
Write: 280 g
